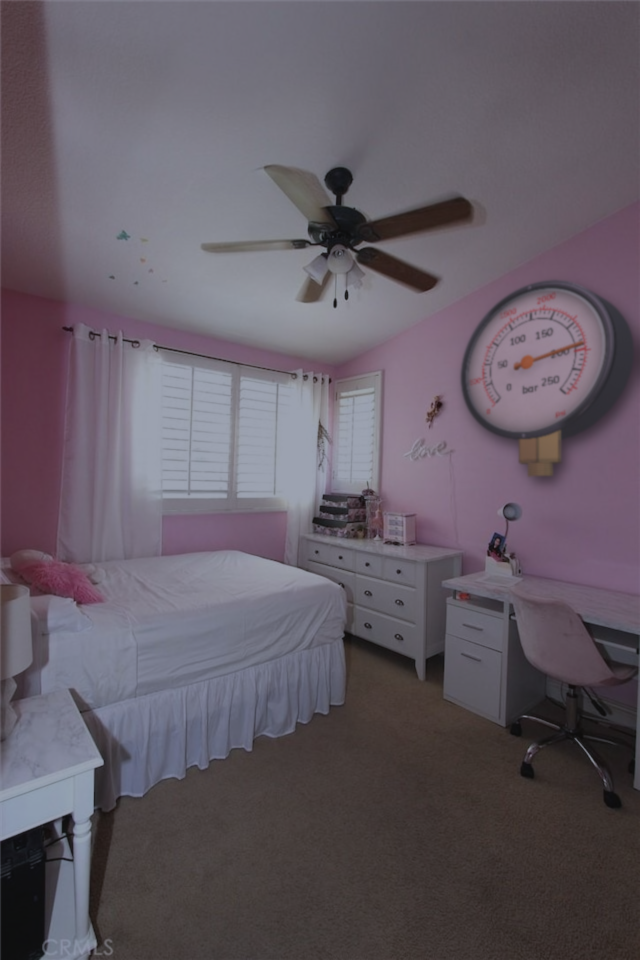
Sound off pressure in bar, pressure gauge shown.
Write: 200 bar
